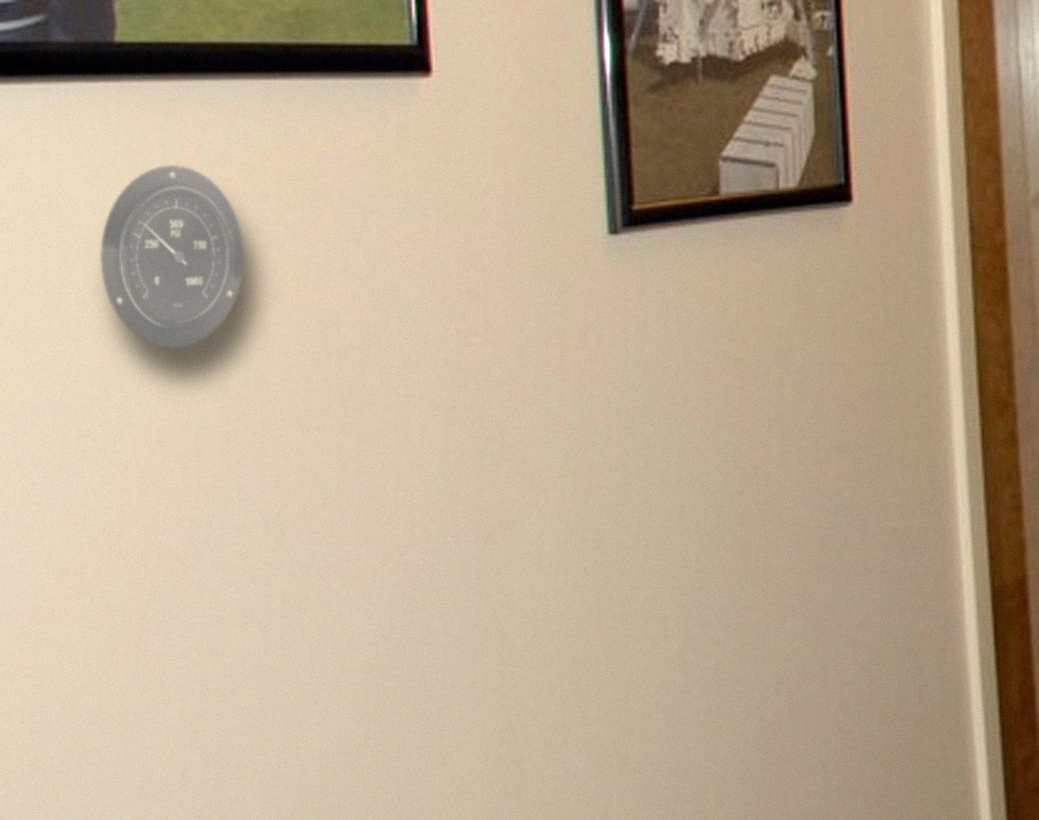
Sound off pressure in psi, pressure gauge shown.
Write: 300 psi
